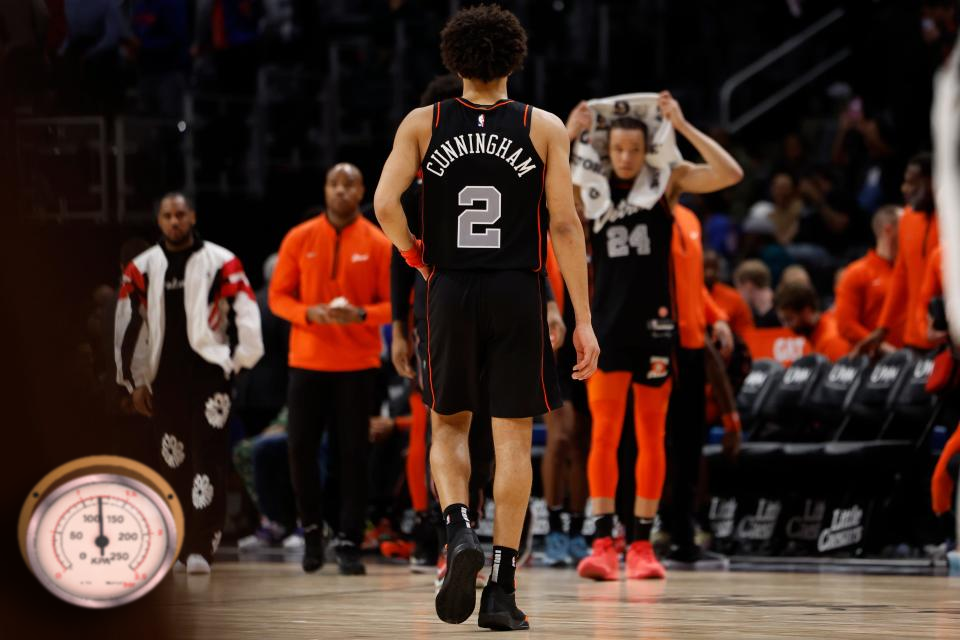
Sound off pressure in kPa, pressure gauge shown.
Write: 120 kPa
